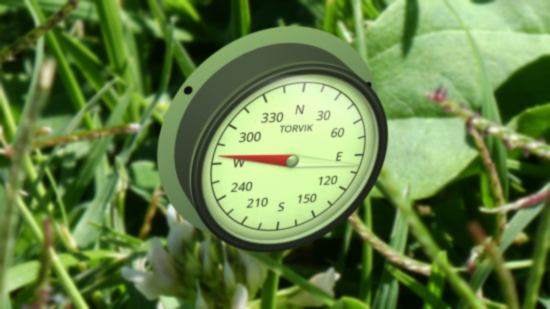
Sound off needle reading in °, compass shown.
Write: 277.5 °
